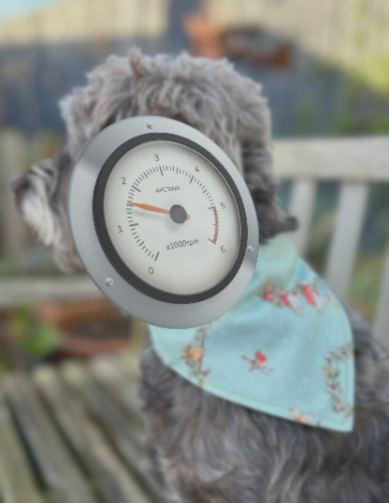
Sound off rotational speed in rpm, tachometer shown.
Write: 1500 rpm
